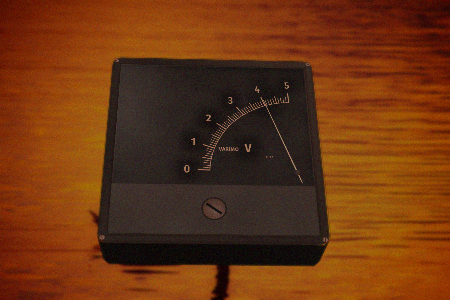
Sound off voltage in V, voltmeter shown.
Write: 4 V
